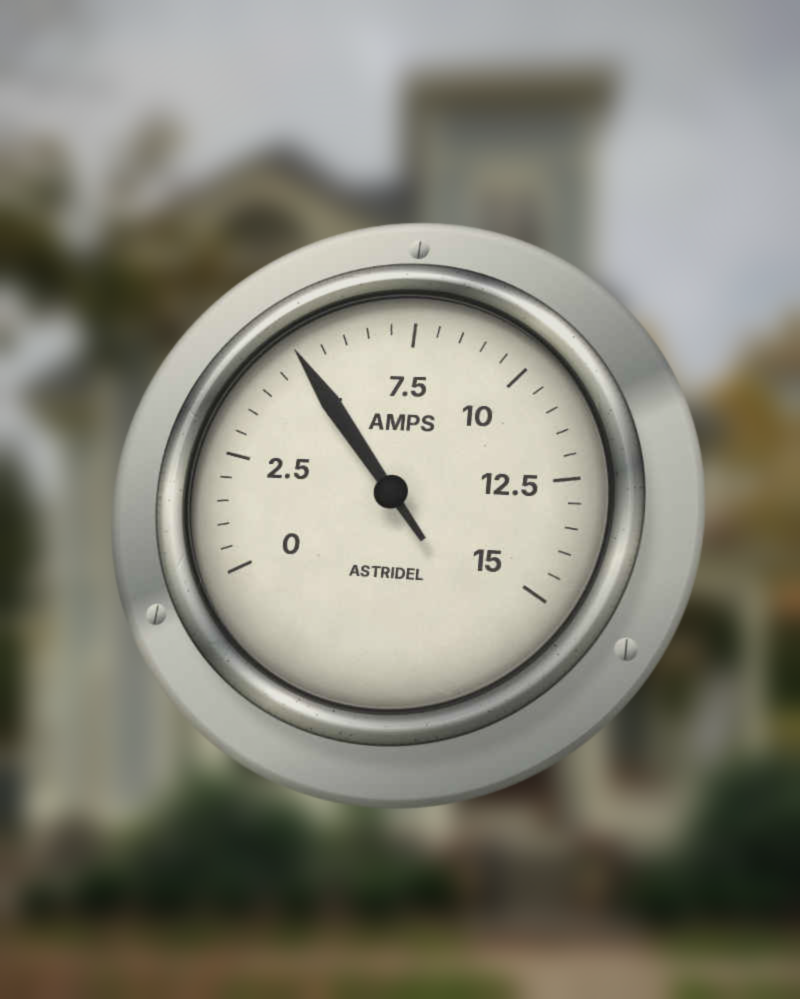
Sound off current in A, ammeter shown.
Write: 5 A
